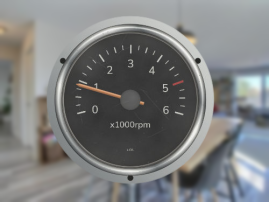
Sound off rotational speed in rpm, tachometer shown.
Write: 875 rpm
